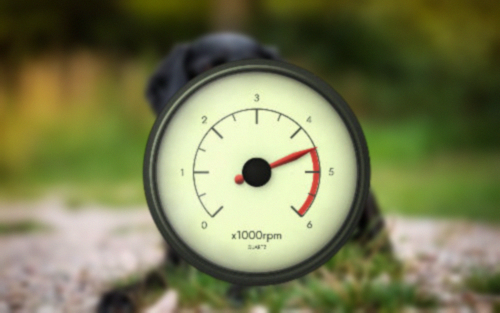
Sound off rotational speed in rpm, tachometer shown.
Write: 4500 rpm
